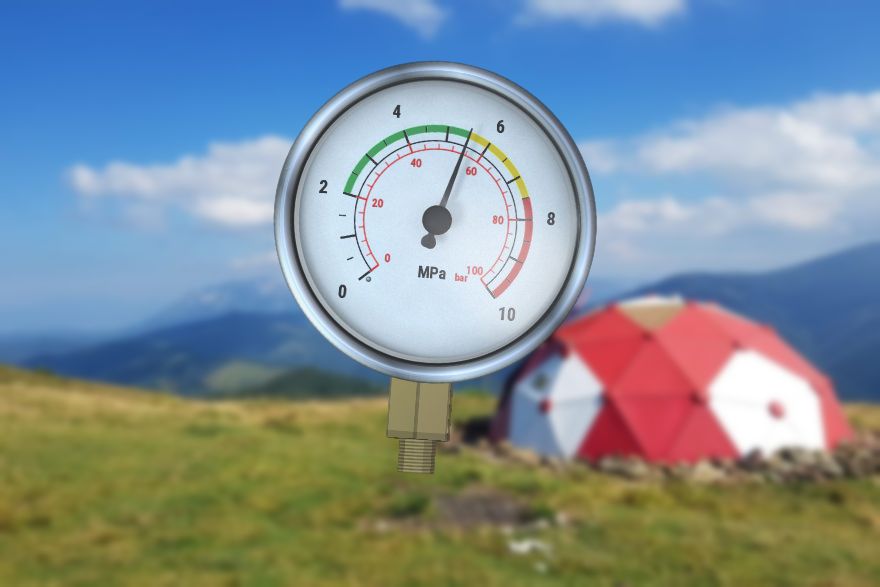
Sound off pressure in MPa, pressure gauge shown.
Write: 5.5 MPa
